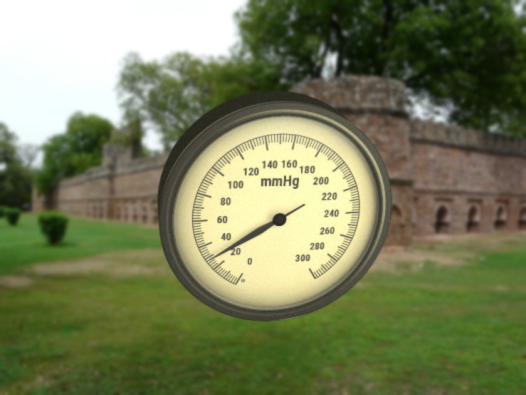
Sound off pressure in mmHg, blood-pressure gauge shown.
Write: 30 mmHg
